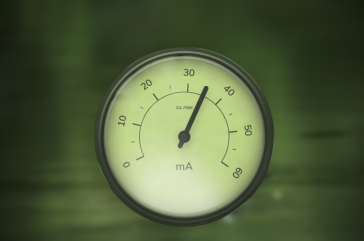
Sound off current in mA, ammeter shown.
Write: 35 mA
